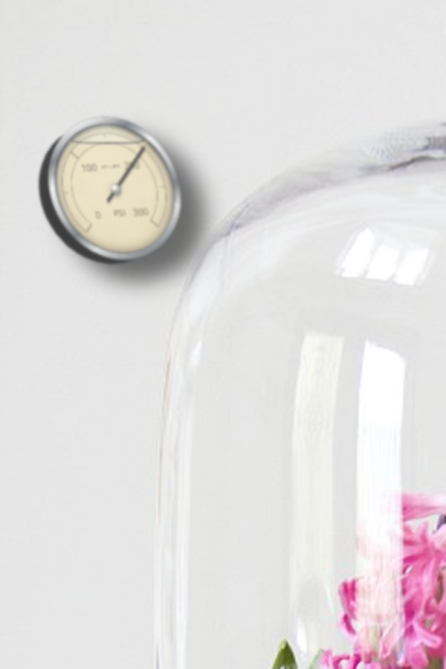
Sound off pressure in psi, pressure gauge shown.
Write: 200 psi
